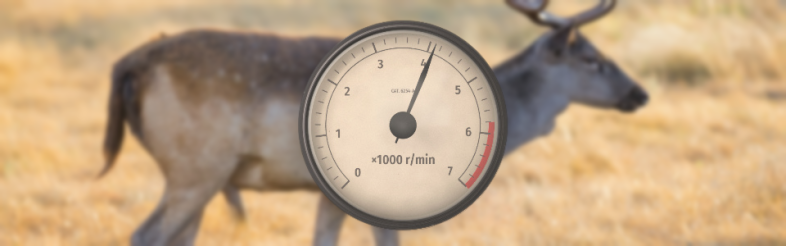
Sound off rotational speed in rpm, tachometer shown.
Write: 4100 rpm
